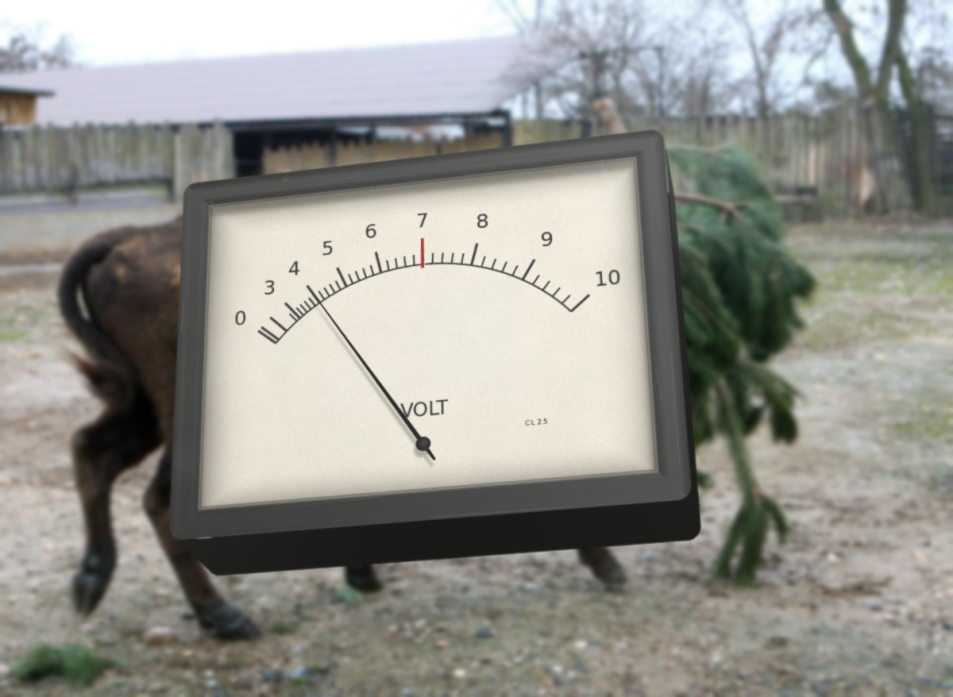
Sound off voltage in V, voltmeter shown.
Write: 4 V
